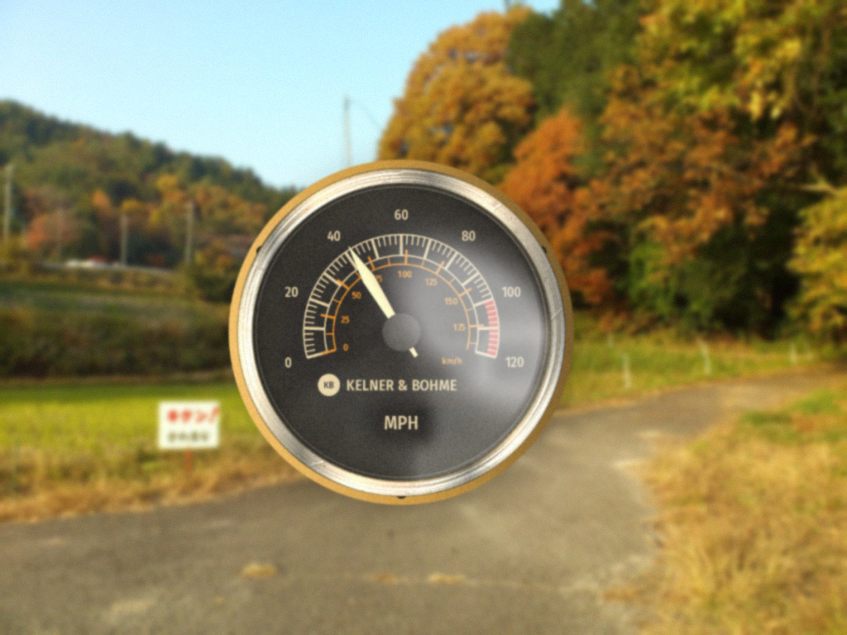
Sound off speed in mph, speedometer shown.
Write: 42 mph
